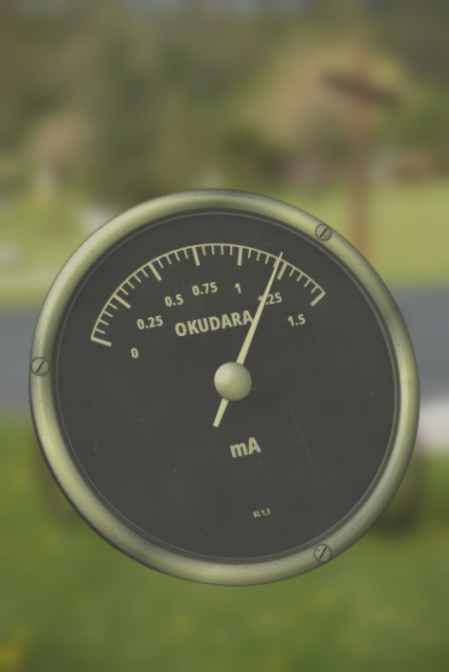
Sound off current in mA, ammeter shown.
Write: 1.2 mA
